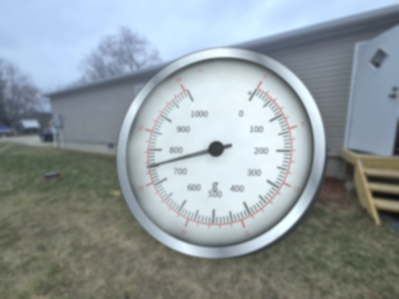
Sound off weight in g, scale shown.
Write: 750 g
